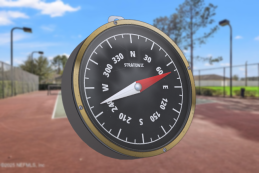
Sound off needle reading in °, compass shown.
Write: 70 °
